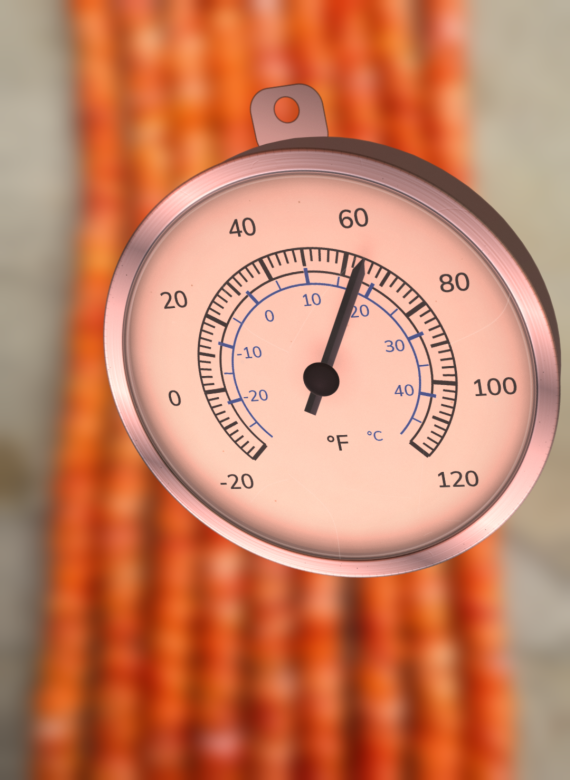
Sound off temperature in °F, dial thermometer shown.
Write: 64 °F
